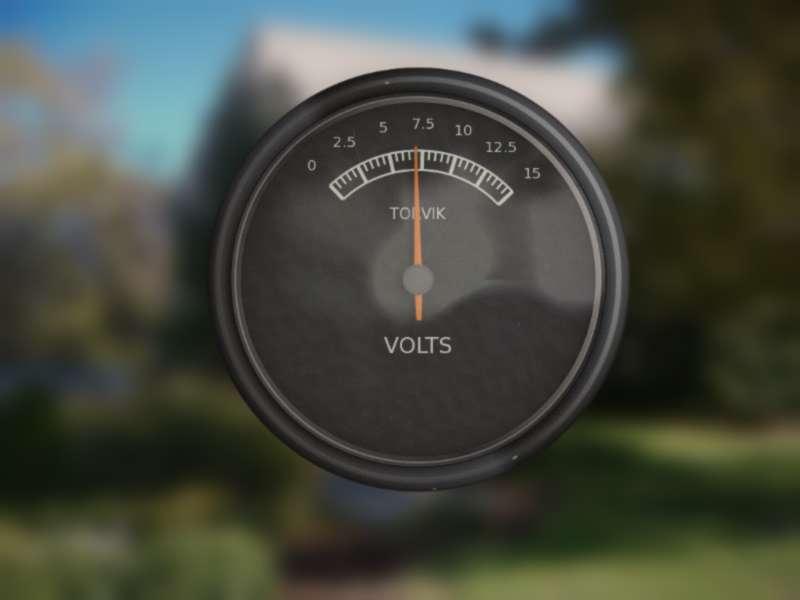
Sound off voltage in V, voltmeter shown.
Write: 7 V
